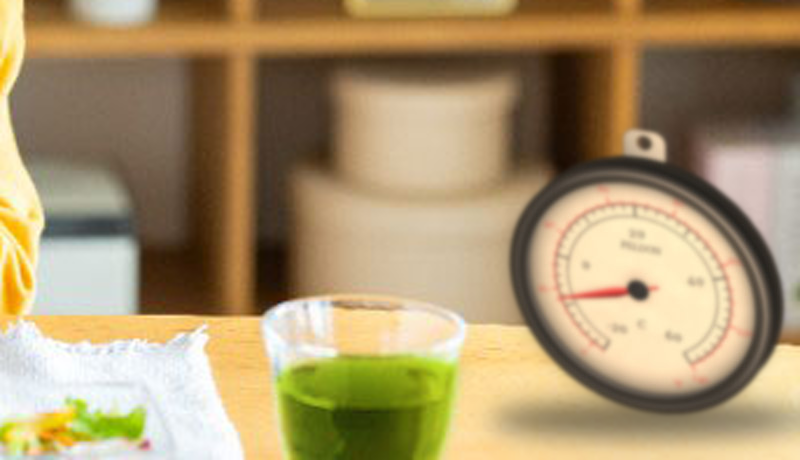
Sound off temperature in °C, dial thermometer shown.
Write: -8 °C
